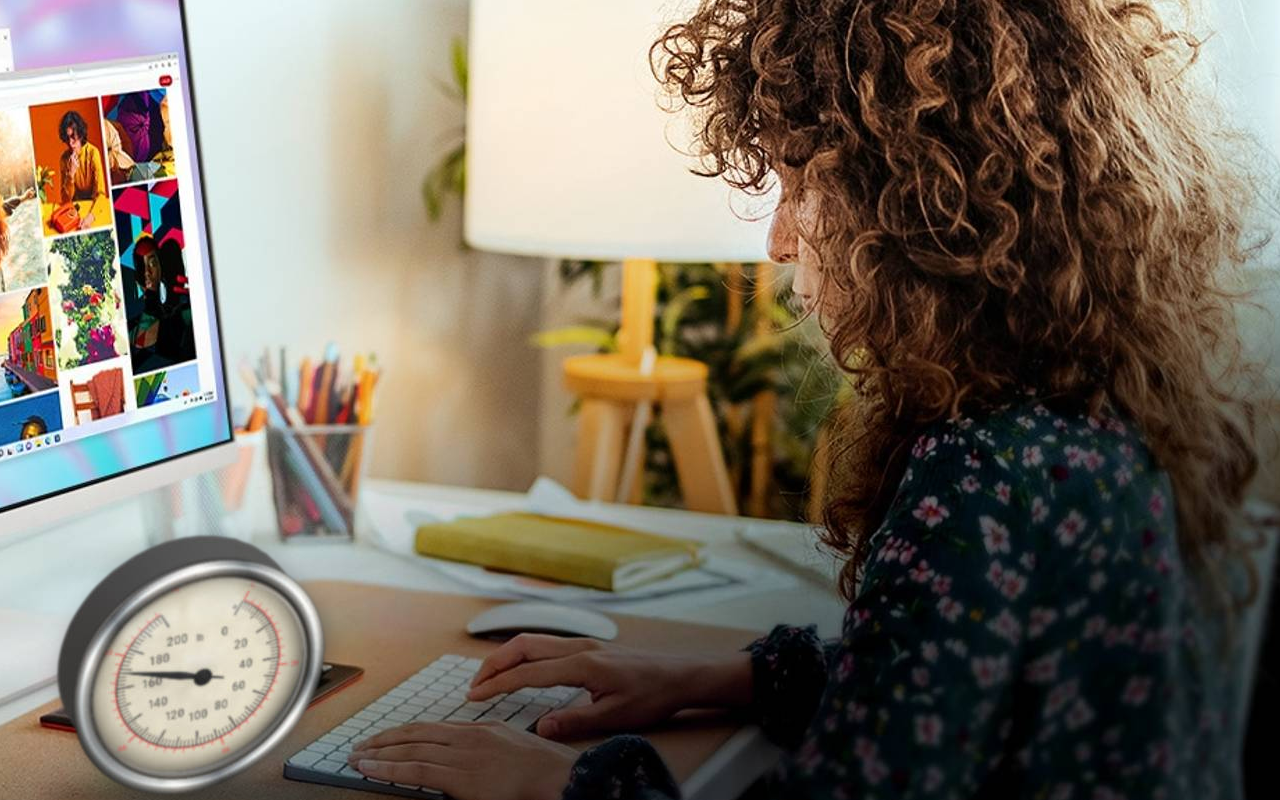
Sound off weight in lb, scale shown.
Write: 170 lb
